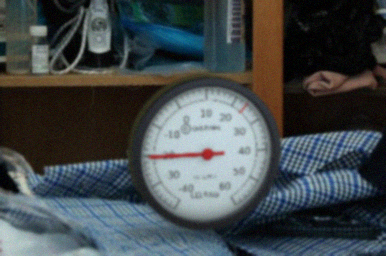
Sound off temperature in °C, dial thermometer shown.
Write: -20 °C
